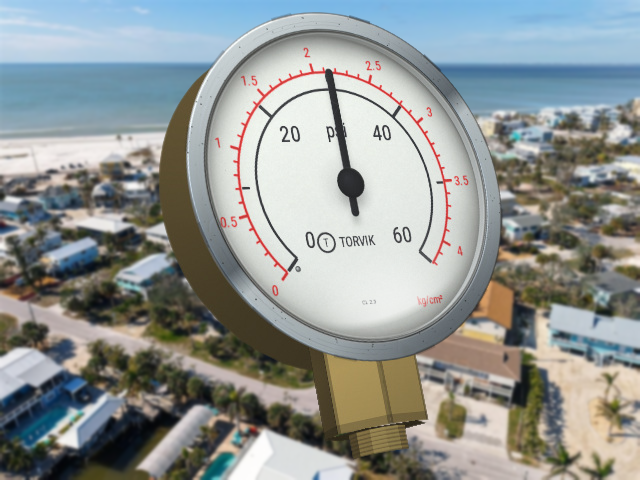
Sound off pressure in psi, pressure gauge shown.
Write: 30 psi
